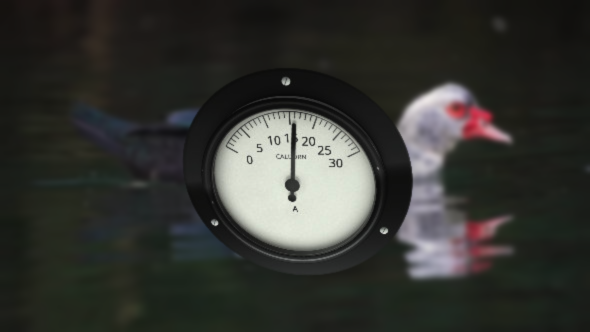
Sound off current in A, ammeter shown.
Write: 16 A
